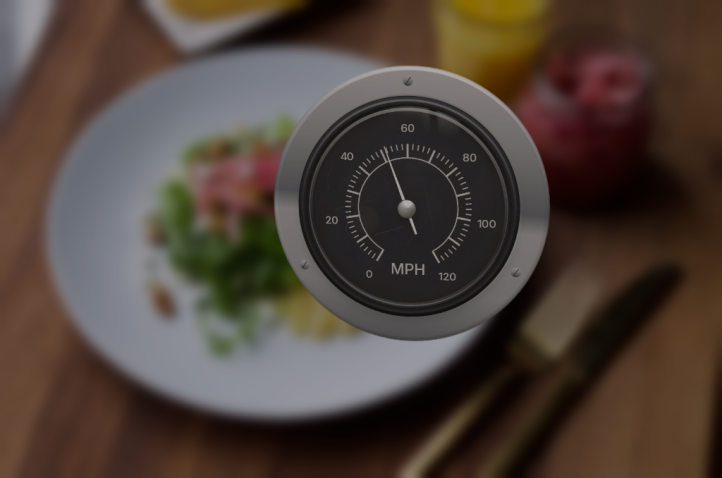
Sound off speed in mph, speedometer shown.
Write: 52 mph
